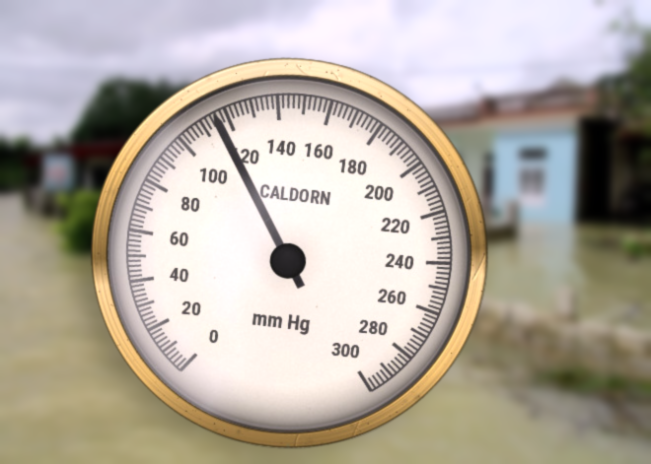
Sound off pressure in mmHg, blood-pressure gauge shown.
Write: 116 mmHg
